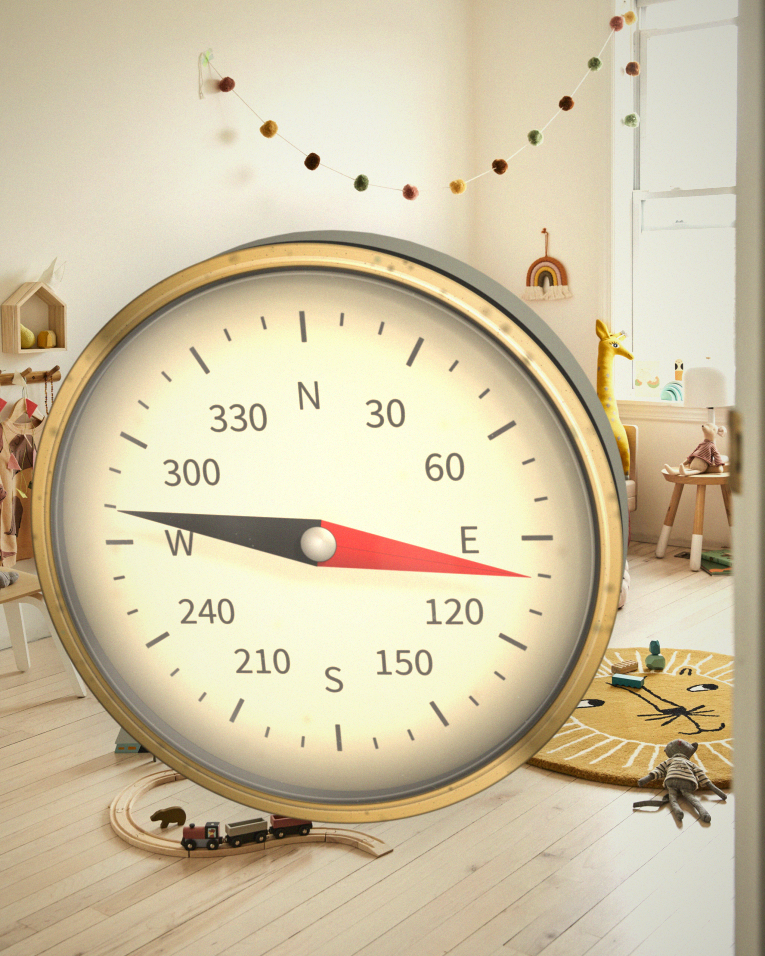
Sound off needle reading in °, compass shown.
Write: 100 °
